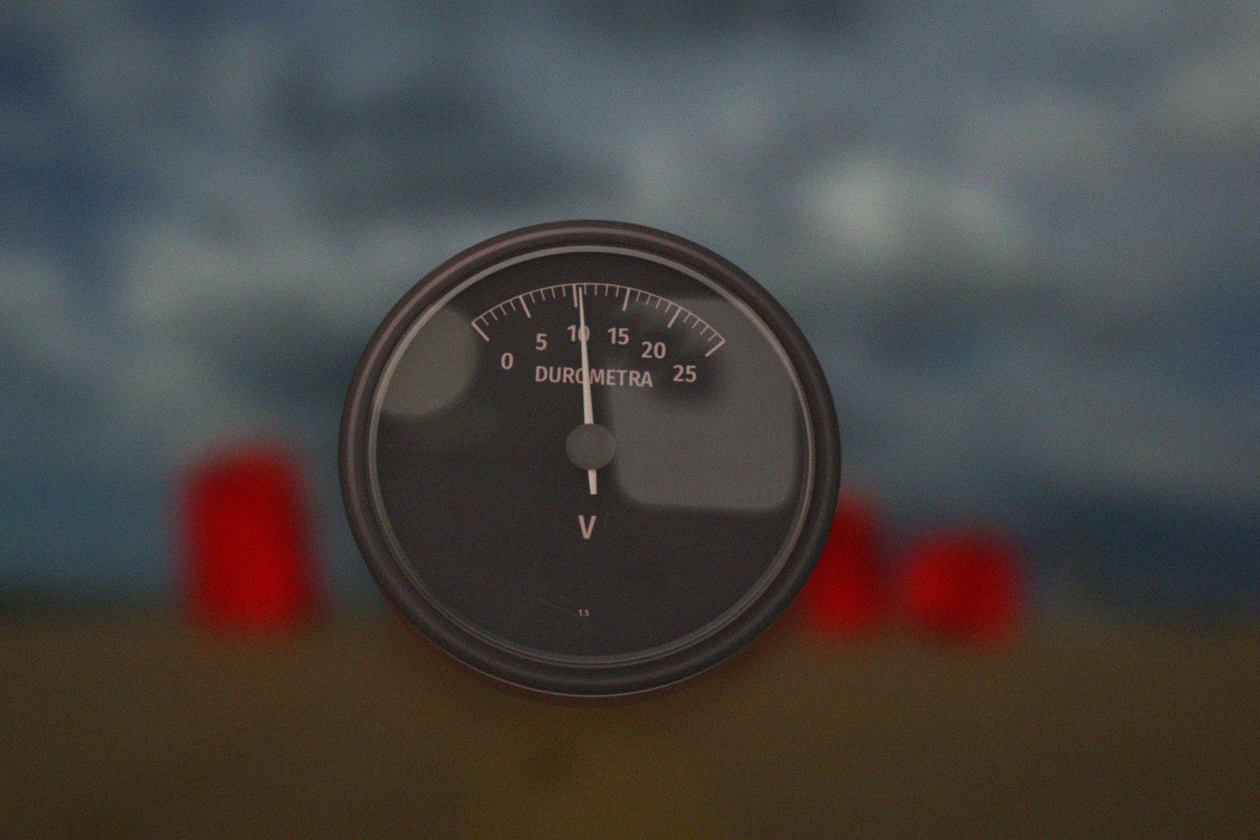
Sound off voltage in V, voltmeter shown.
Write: 10.5 V
